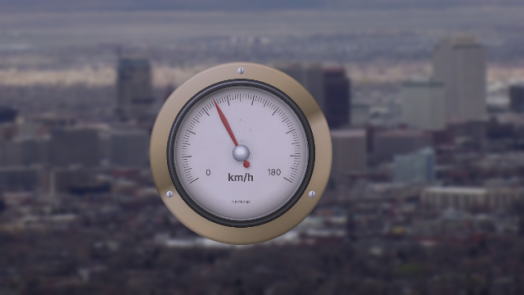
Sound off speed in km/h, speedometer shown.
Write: 70 km/h
